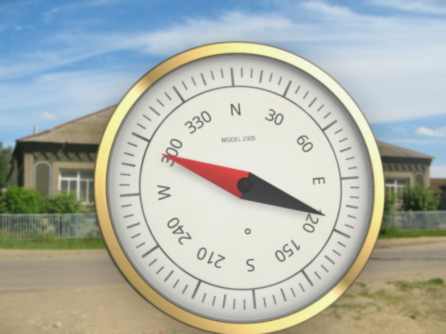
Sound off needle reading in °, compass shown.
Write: 295 °
